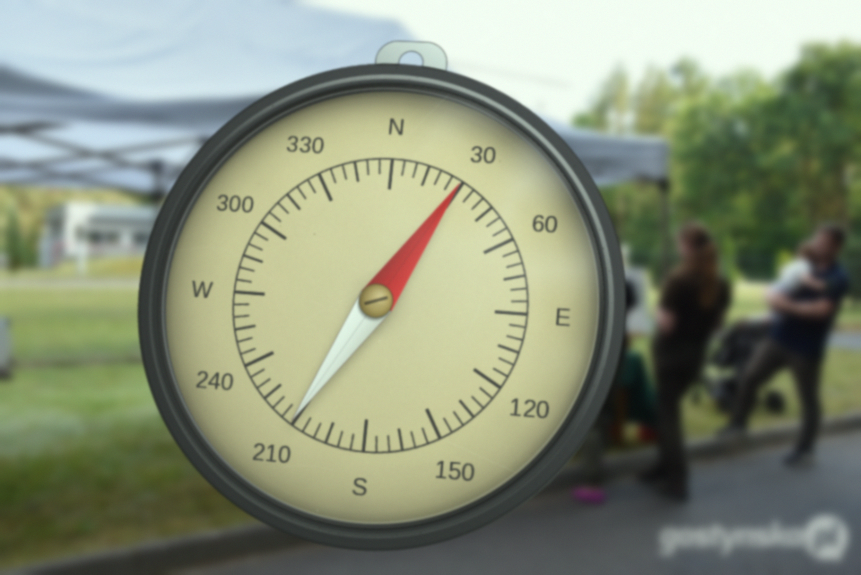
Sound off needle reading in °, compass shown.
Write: 30 °
